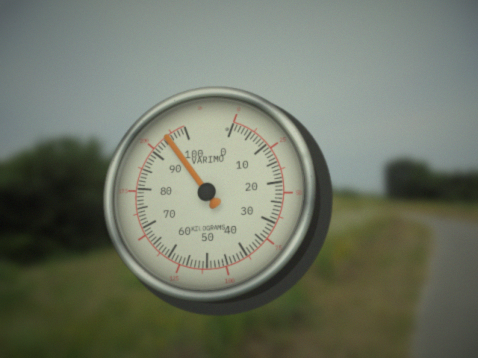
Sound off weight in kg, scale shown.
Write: 95 kg
